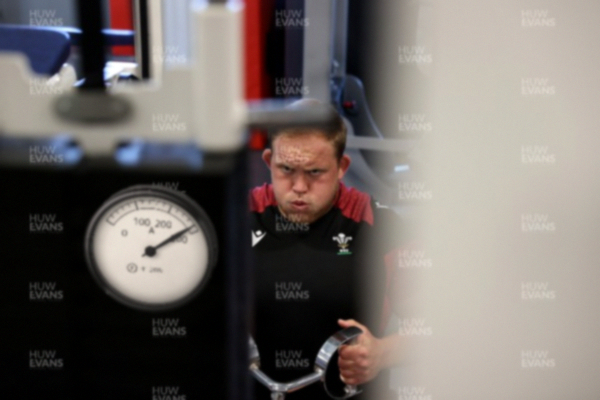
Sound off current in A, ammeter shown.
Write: 280 A
